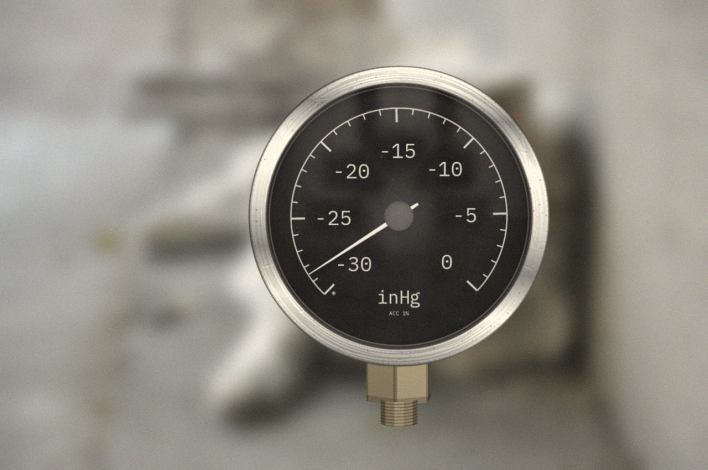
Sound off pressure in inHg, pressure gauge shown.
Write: -28.5 inHg
